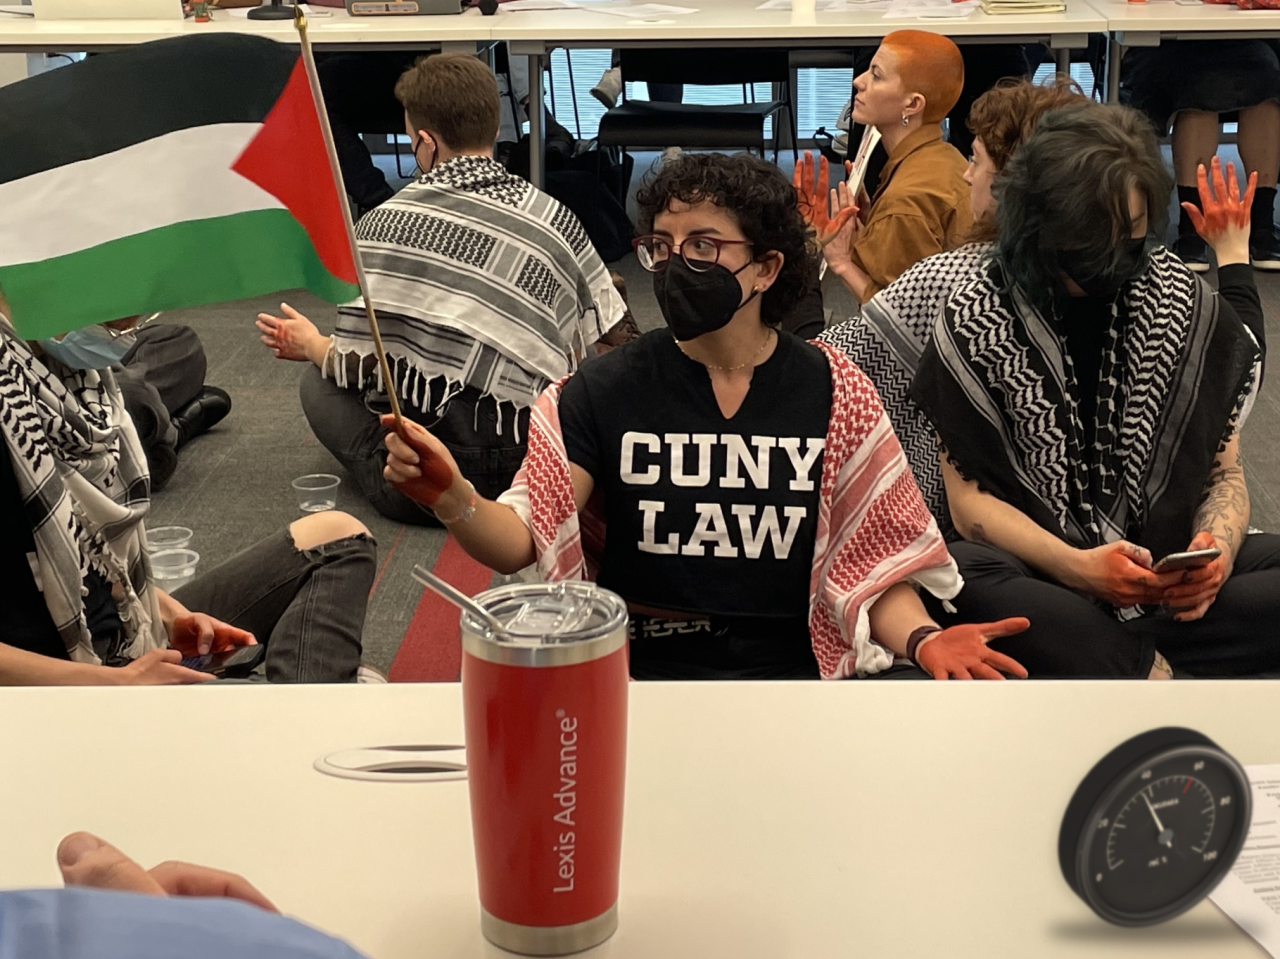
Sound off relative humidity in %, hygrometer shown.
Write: 36 %
